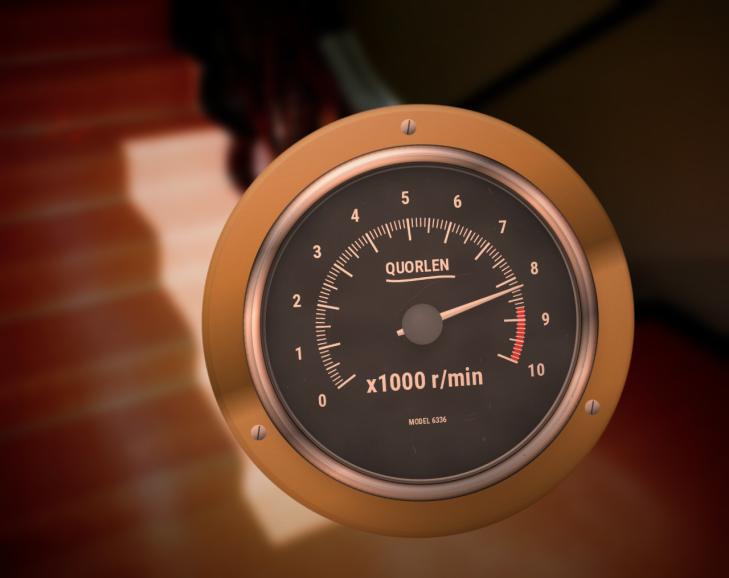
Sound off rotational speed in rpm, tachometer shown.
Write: 8200 rpm
